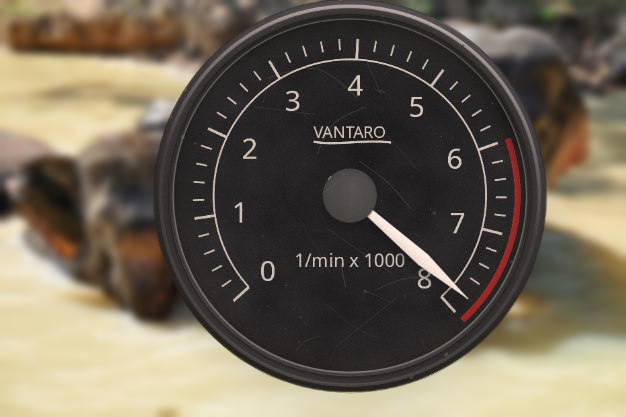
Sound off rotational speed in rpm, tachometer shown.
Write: 7800 rpm
